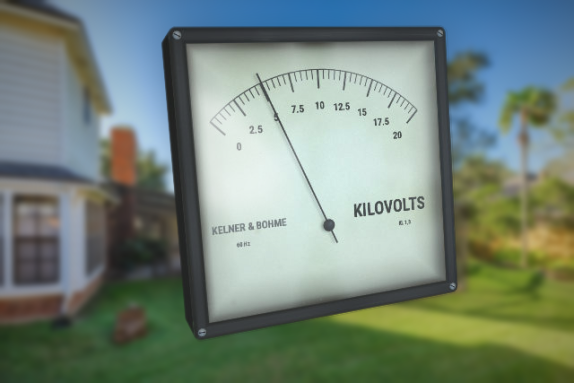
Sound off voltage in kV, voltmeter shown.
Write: 5 kV
